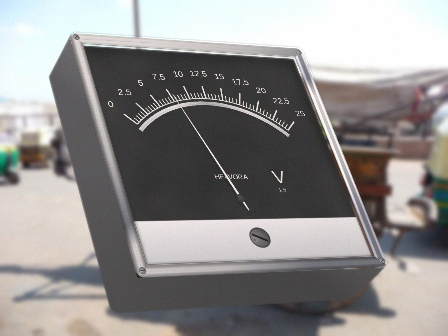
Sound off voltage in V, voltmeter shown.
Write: 7.5 V
